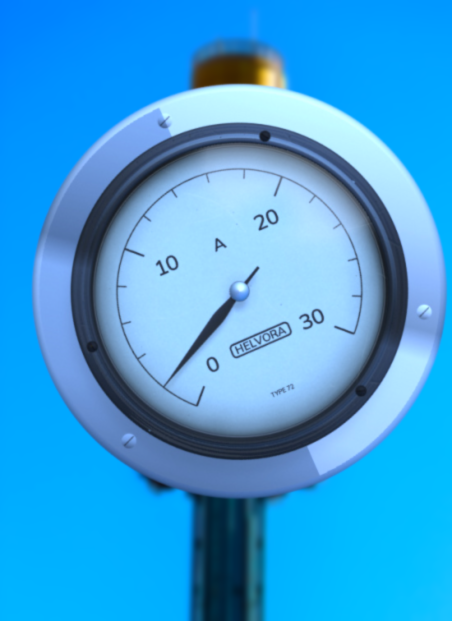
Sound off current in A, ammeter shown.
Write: 2 A
